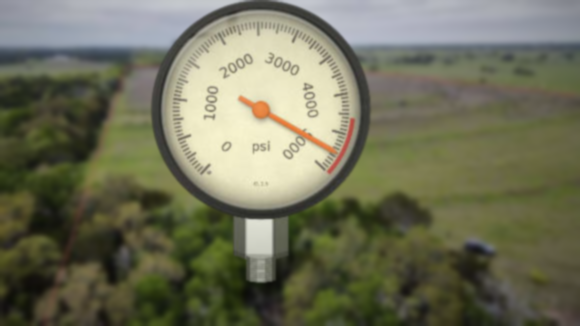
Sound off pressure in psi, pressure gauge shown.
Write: 4750 psi
